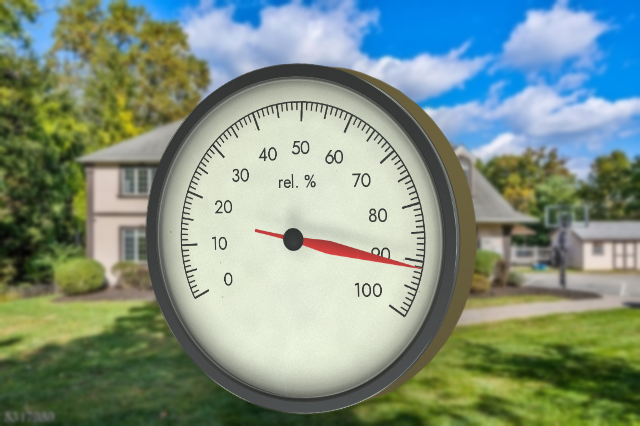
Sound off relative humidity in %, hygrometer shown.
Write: 91 %
